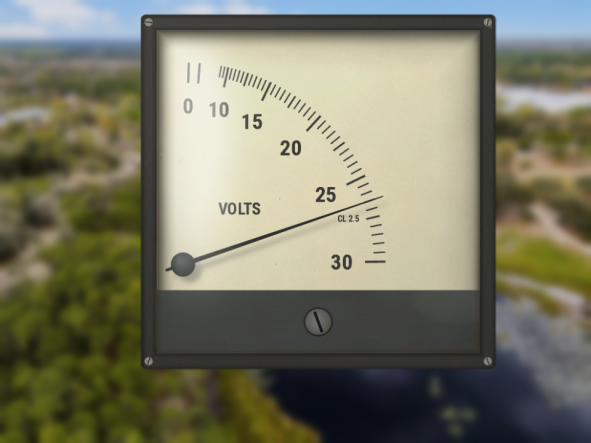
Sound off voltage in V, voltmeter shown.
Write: 26.5 V
